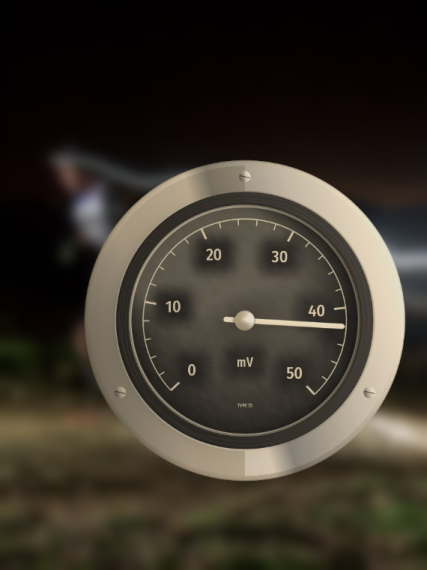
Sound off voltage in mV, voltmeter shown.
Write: 42 mV
